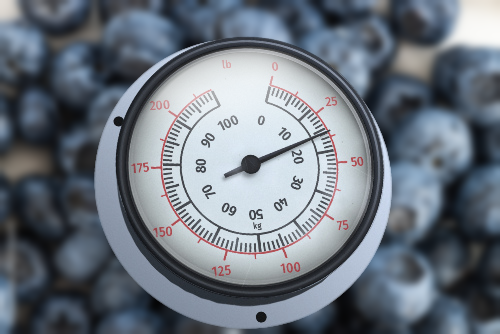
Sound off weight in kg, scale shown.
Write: 16 kg
